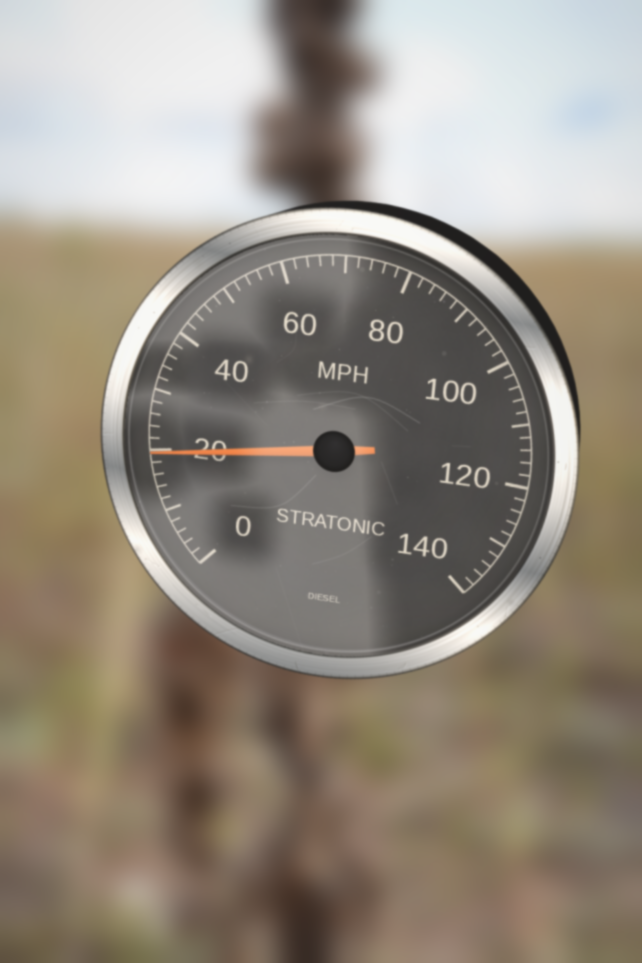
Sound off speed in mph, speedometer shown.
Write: 20 mph
